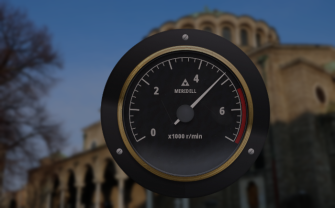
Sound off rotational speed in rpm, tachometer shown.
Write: 4800 rpm
